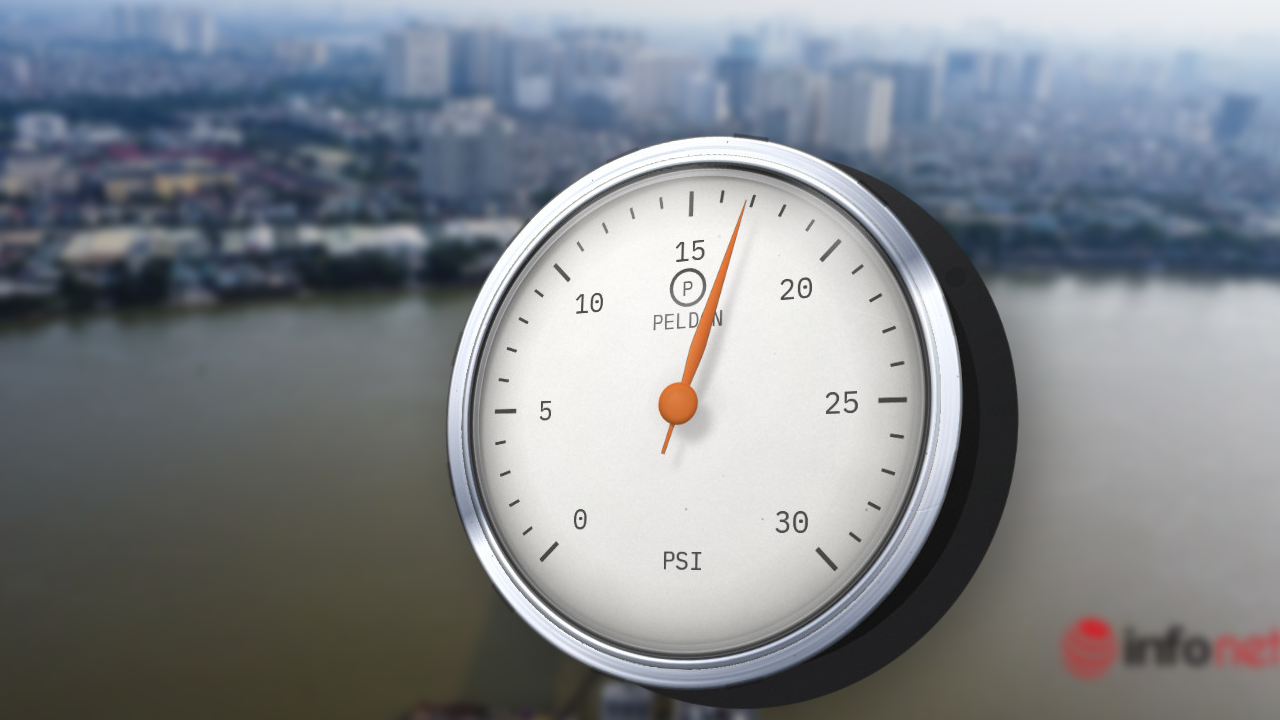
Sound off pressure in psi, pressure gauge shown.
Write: 17 psi
